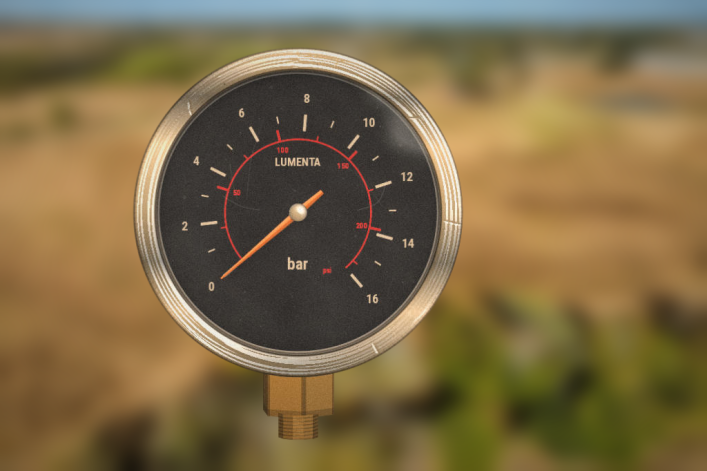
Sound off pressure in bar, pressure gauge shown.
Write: 0 bar
